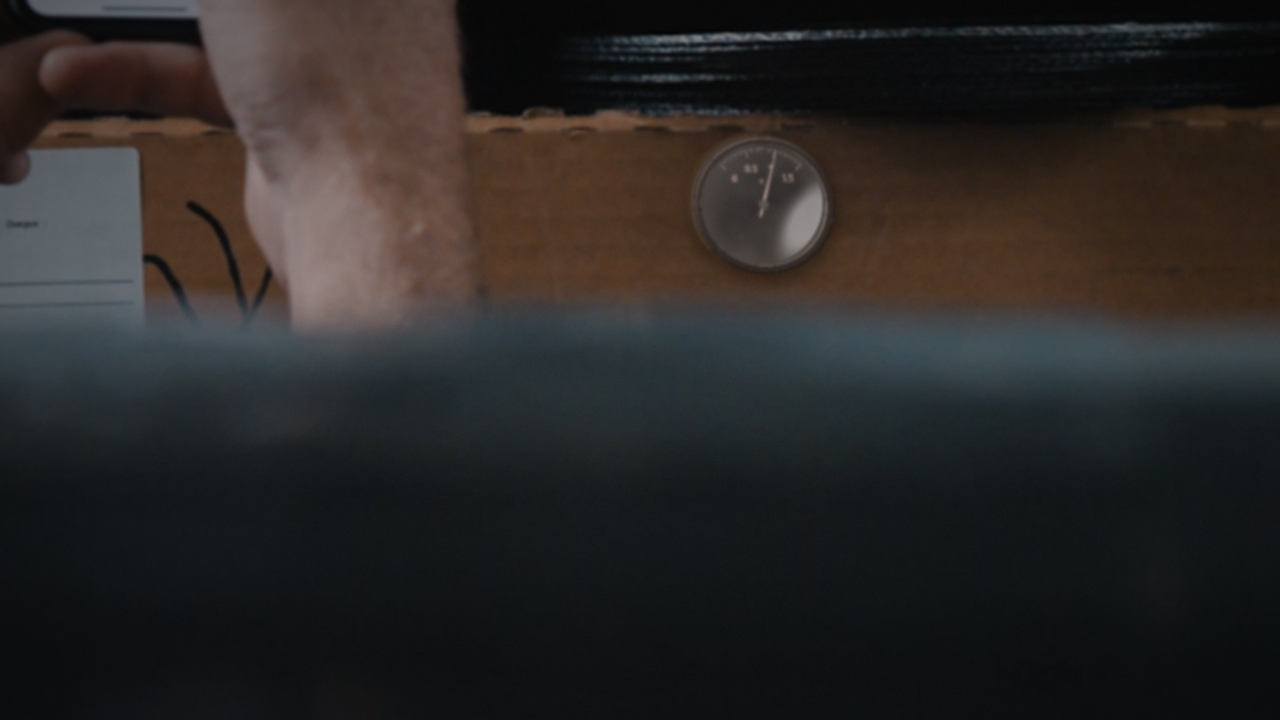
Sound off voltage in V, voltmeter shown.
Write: 1 V
